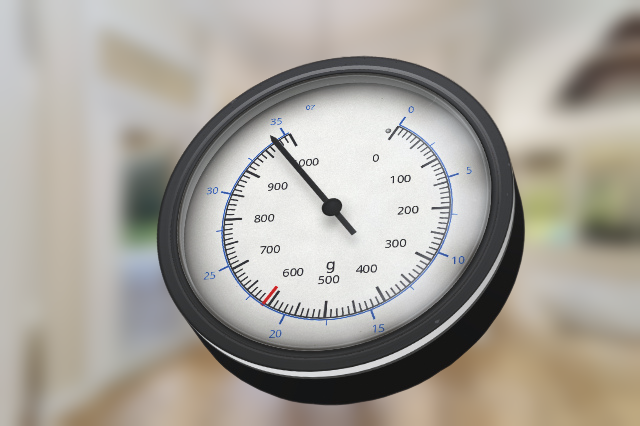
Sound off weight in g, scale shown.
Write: 970 g
